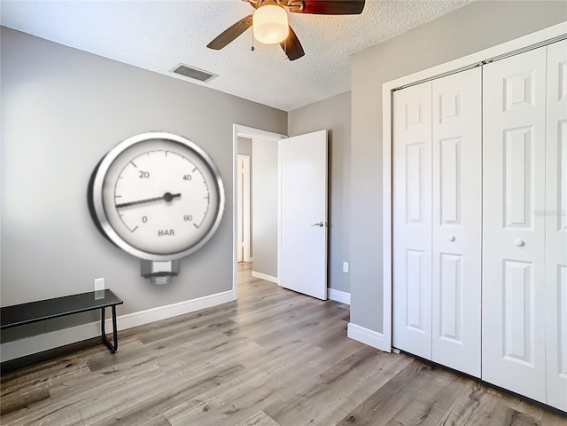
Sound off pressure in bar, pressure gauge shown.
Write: 7.5 bar
